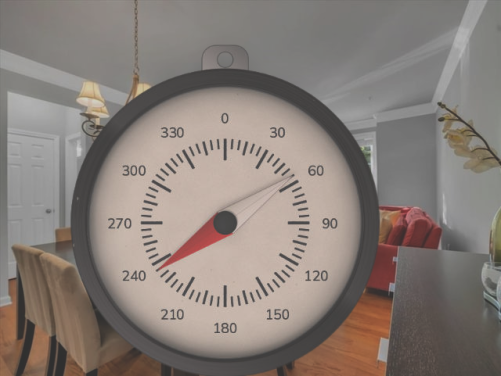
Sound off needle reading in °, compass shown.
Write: 235 °
